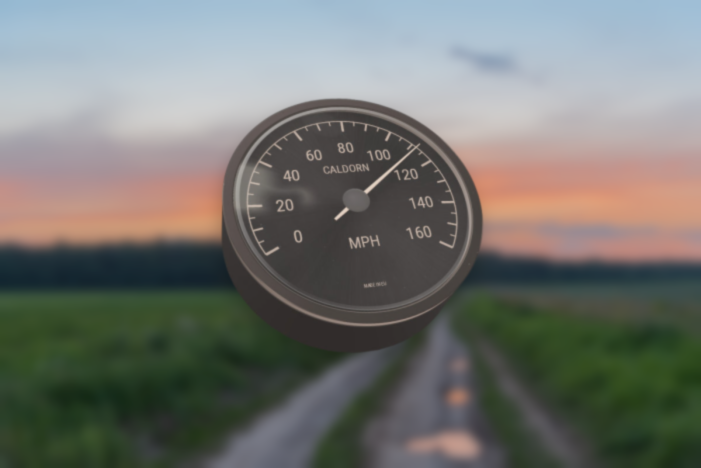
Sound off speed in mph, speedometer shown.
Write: 112.5 mph
